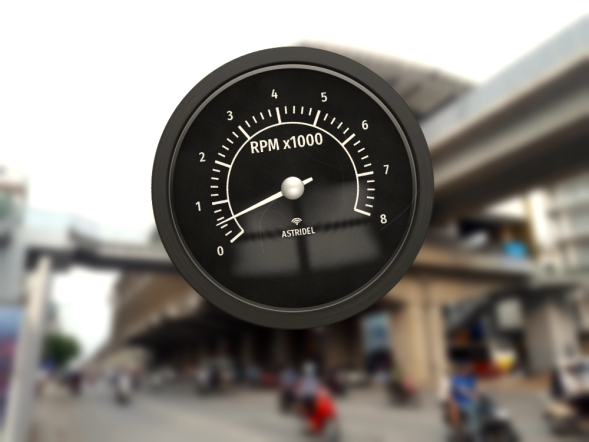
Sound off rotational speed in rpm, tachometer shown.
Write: 500 rpm
